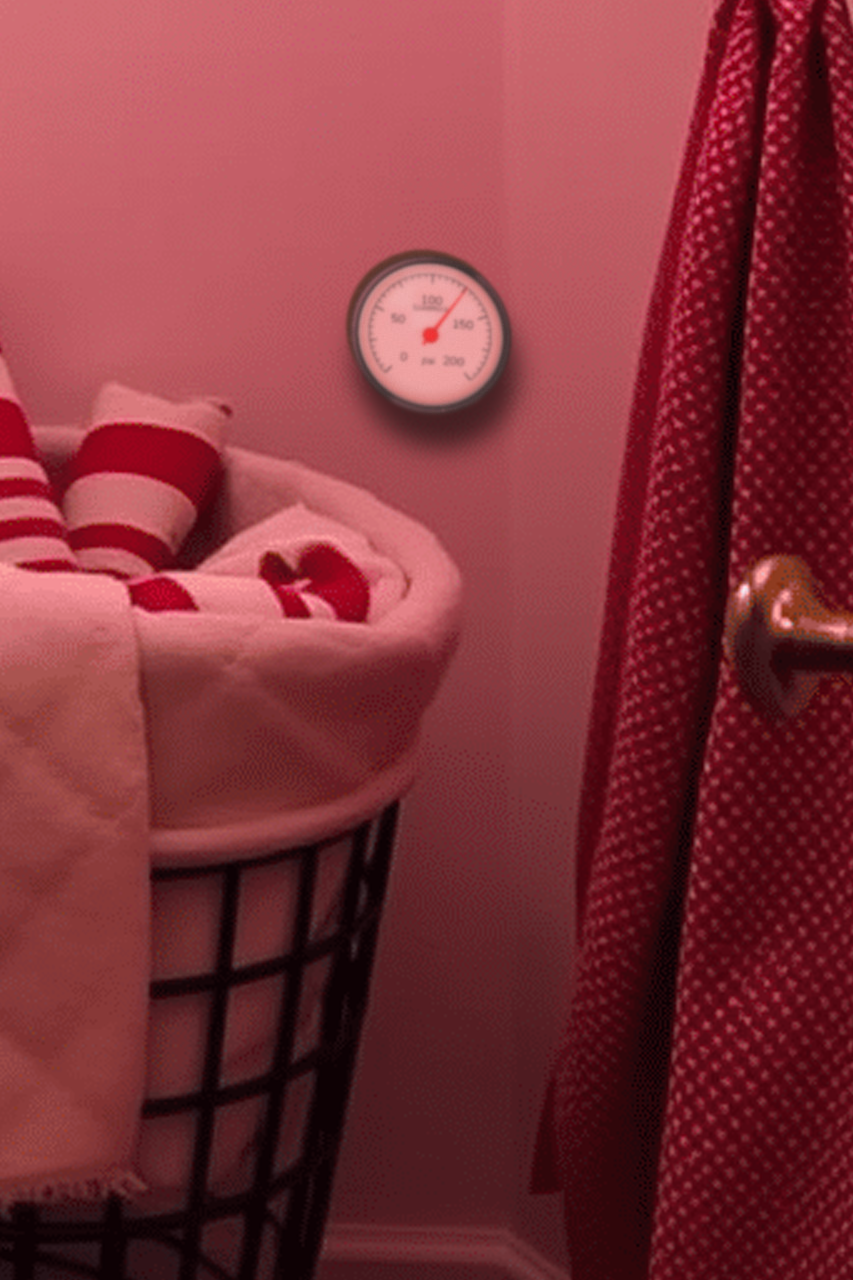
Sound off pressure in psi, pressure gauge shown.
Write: 125 psi
